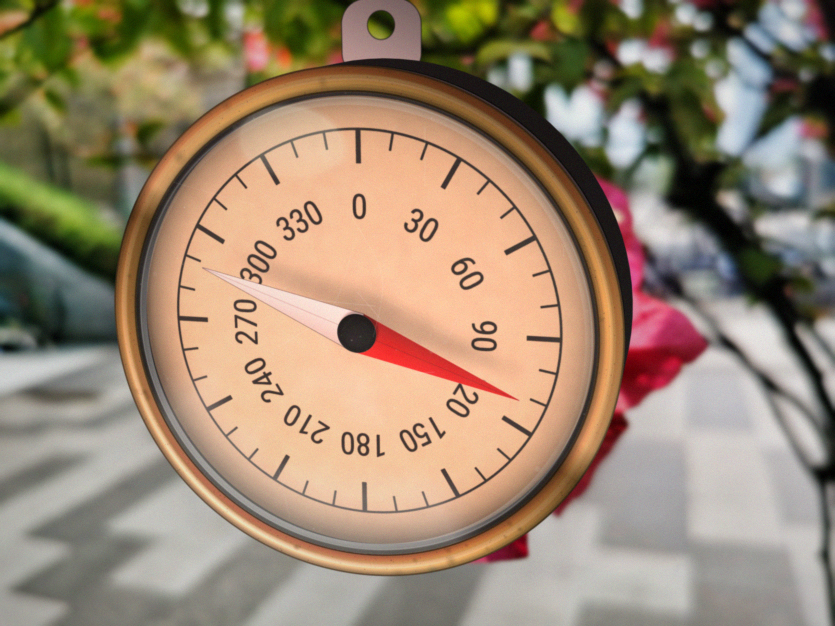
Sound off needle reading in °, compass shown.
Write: 110 °
